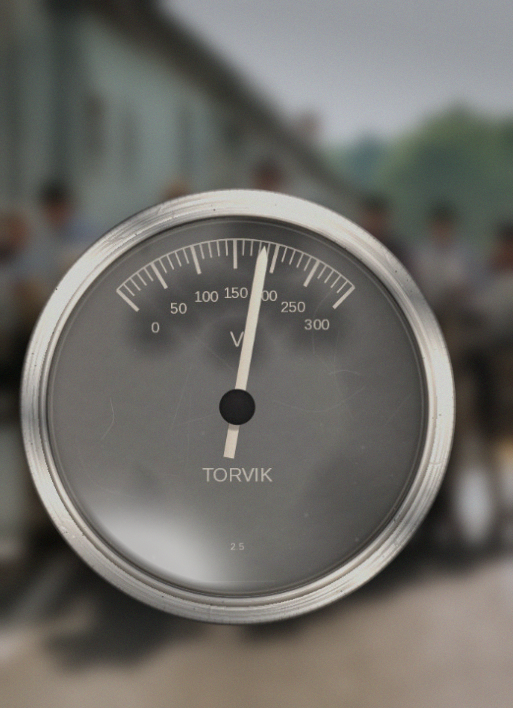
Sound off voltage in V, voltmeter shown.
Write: 185 V
